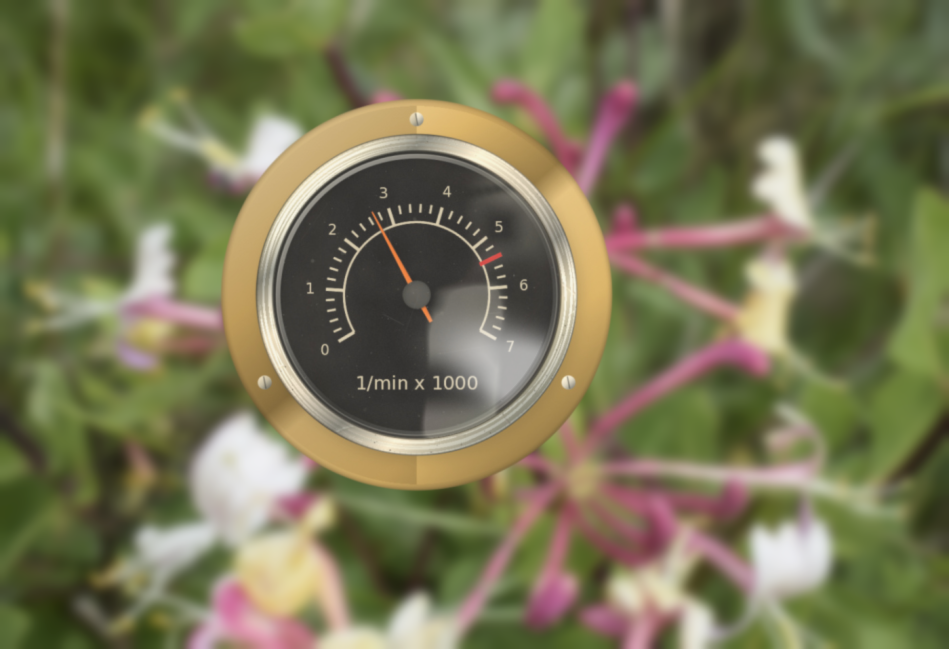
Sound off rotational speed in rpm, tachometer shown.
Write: 2700 rpm
